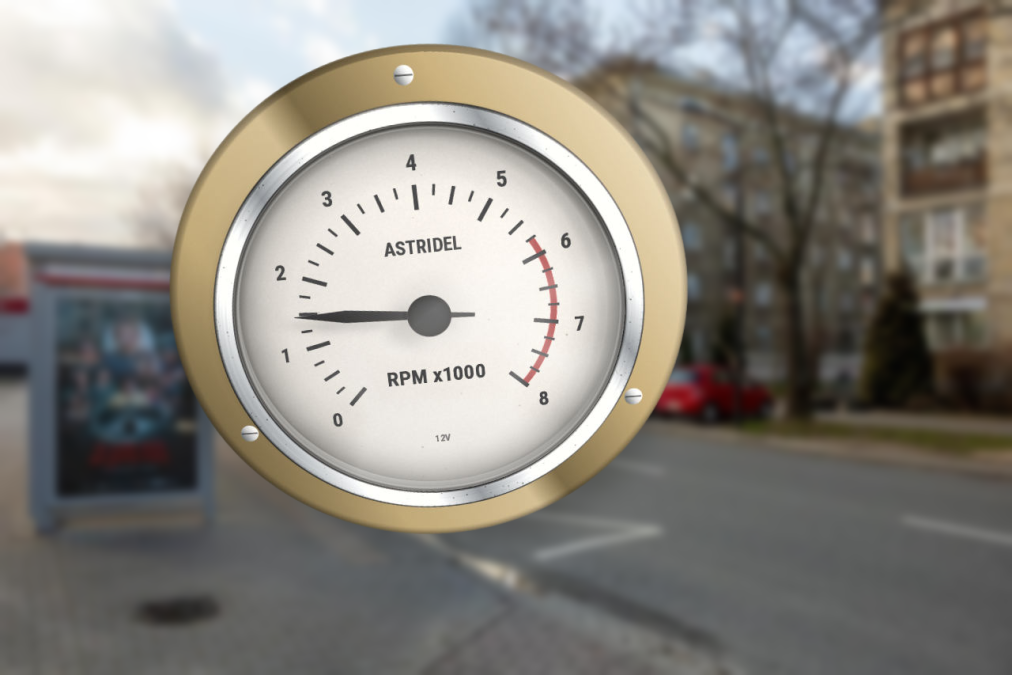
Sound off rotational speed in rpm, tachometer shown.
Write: 1500 rpm
